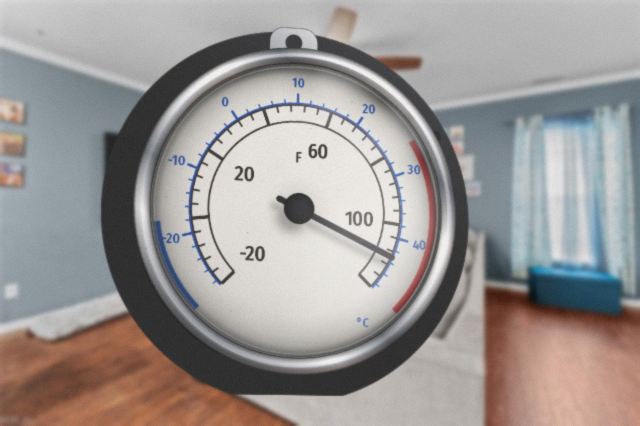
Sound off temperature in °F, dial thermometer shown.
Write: 110 °F
